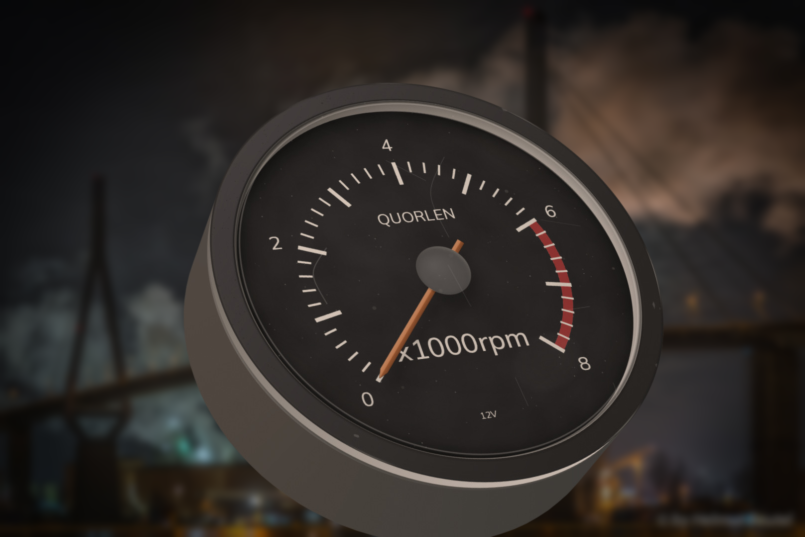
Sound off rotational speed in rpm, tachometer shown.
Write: 0 rpm
